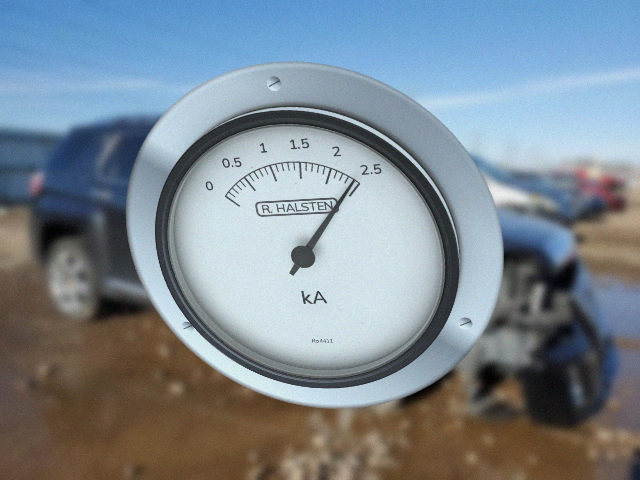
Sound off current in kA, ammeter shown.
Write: 2.4 kA
